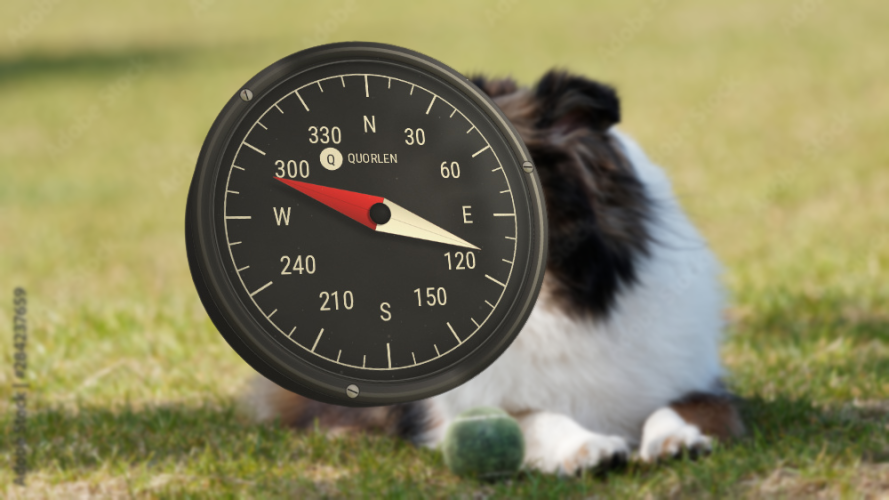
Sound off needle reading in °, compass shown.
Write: 290 °
